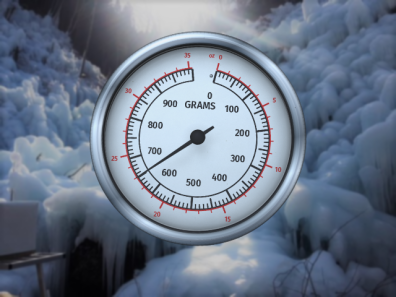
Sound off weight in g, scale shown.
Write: 650 g
